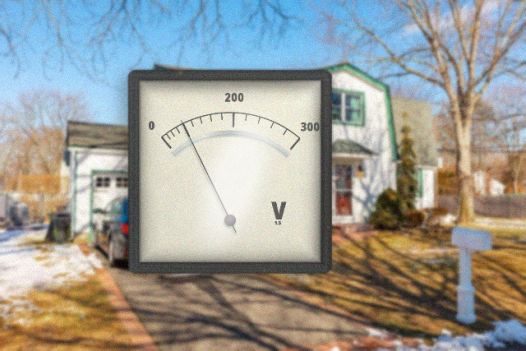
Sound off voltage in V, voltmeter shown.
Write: 100 V
